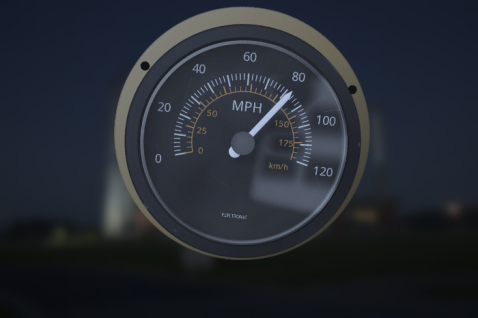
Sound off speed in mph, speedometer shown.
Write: 82 mph
